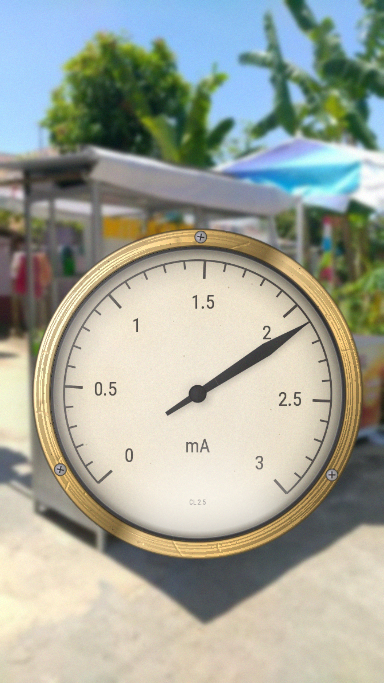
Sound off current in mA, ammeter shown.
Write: 2.1 mA
